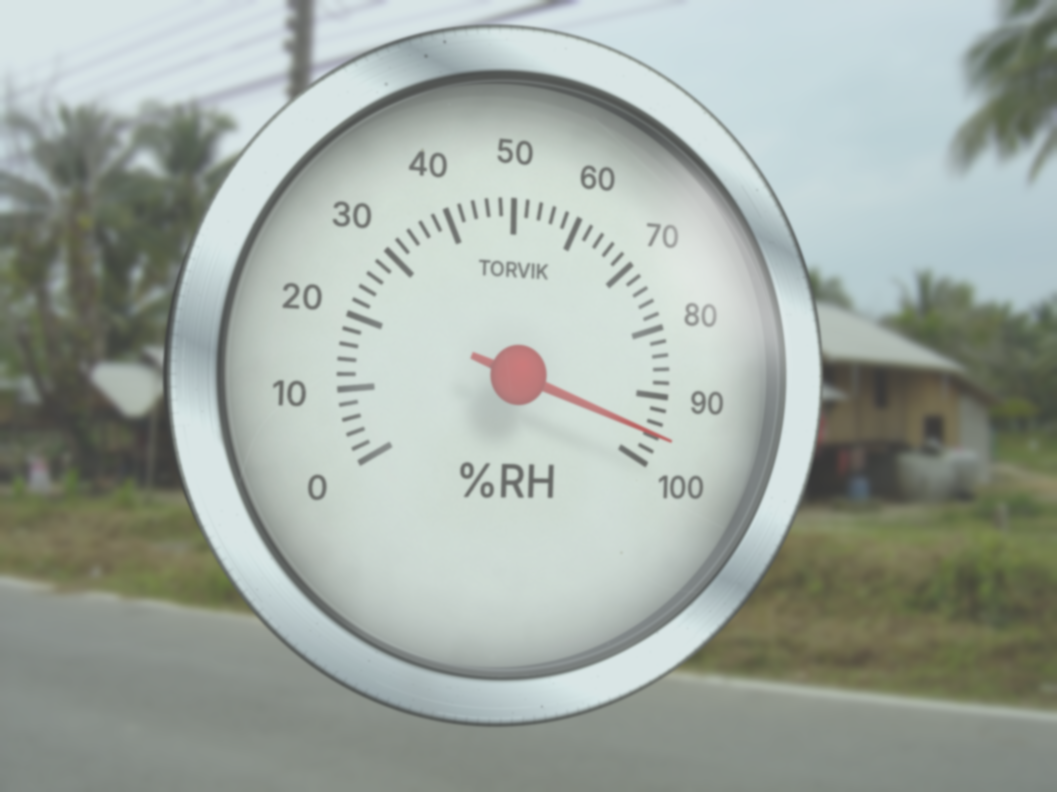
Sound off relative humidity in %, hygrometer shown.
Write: 96 %
